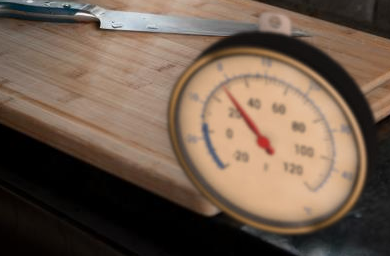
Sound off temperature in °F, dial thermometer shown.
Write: 30 °F
